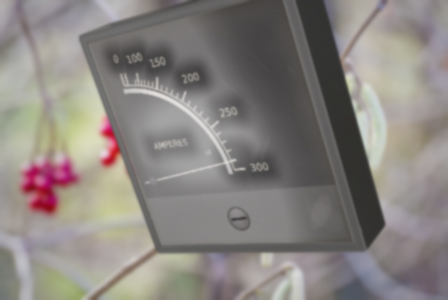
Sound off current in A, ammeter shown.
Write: 290 A
